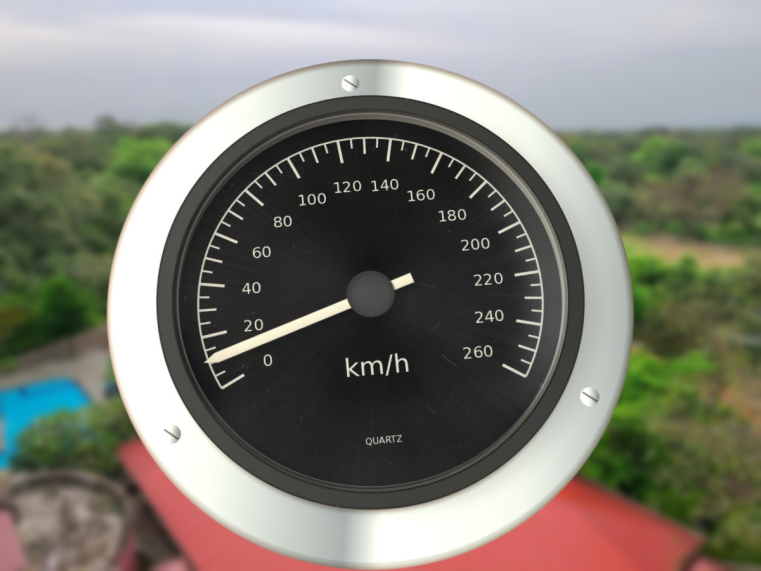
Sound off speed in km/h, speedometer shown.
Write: 10 km/h
